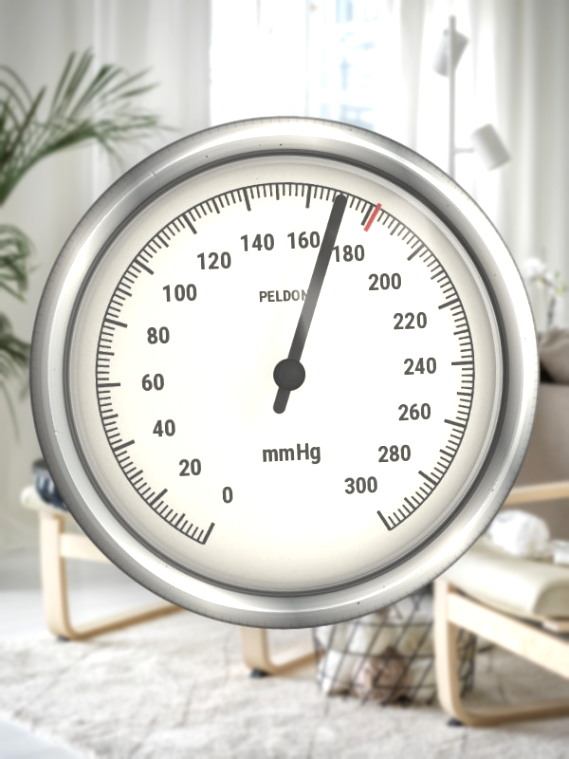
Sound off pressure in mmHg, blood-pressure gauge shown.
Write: 170 mmHg
